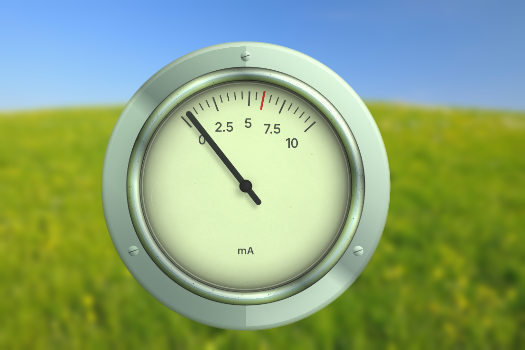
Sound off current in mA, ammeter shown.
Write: 0.5 mA
